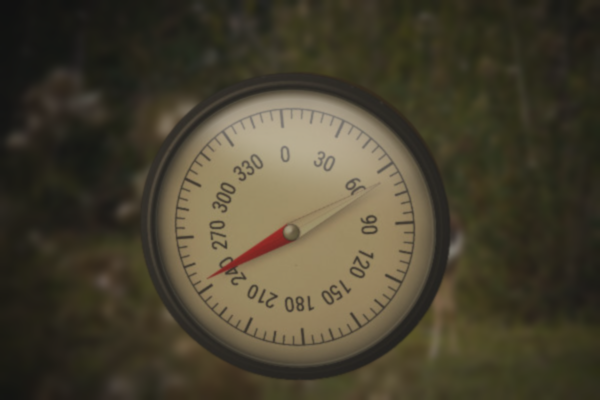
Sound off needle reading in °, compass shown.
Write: 245 °
